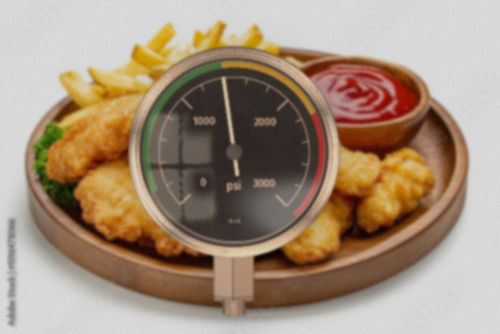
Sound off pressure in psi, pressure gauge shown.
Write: 1400 psi
